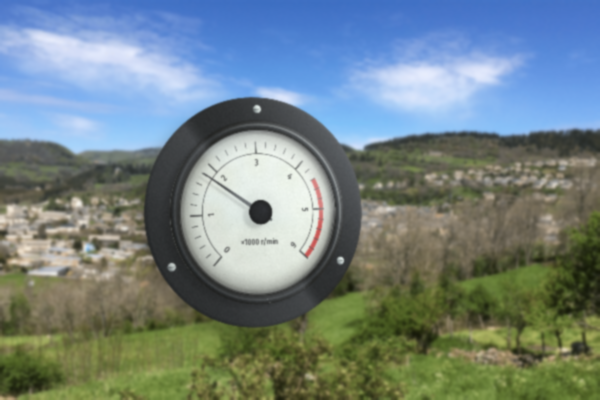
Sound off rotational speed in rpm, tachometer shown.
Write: 1800 rpm
